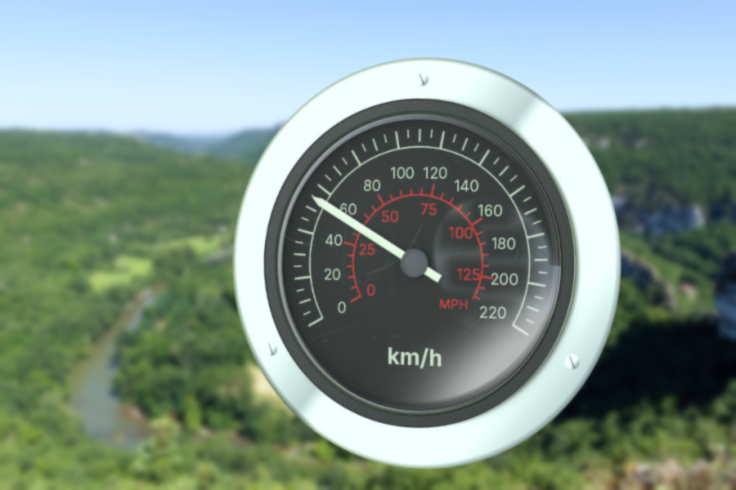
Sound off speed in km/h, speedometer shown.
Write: 55 km/h
